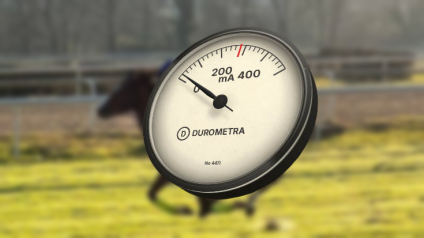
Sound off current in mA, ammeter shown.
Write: 20 mA
